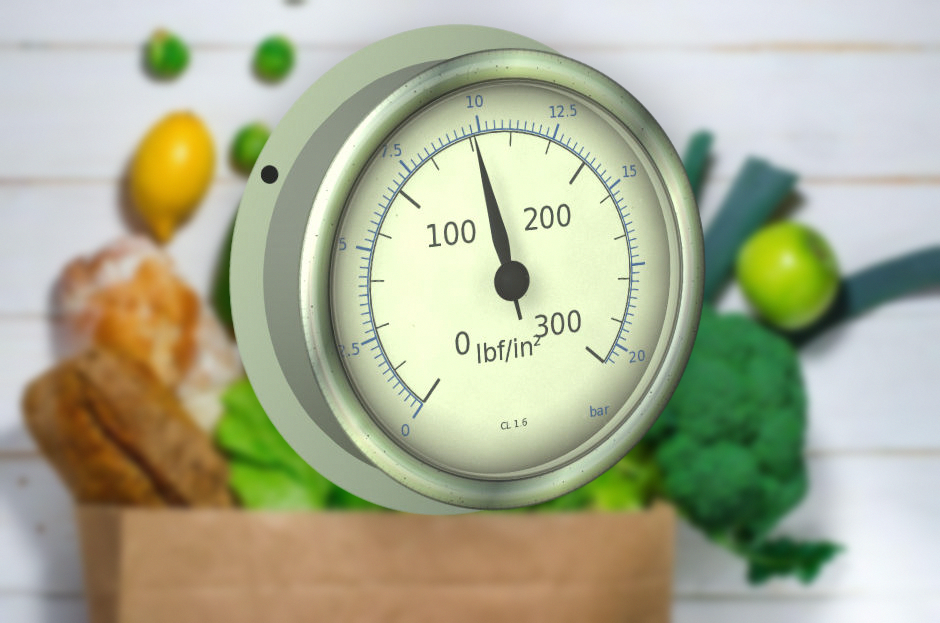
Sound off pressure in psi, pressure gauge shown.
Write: 140 psi
